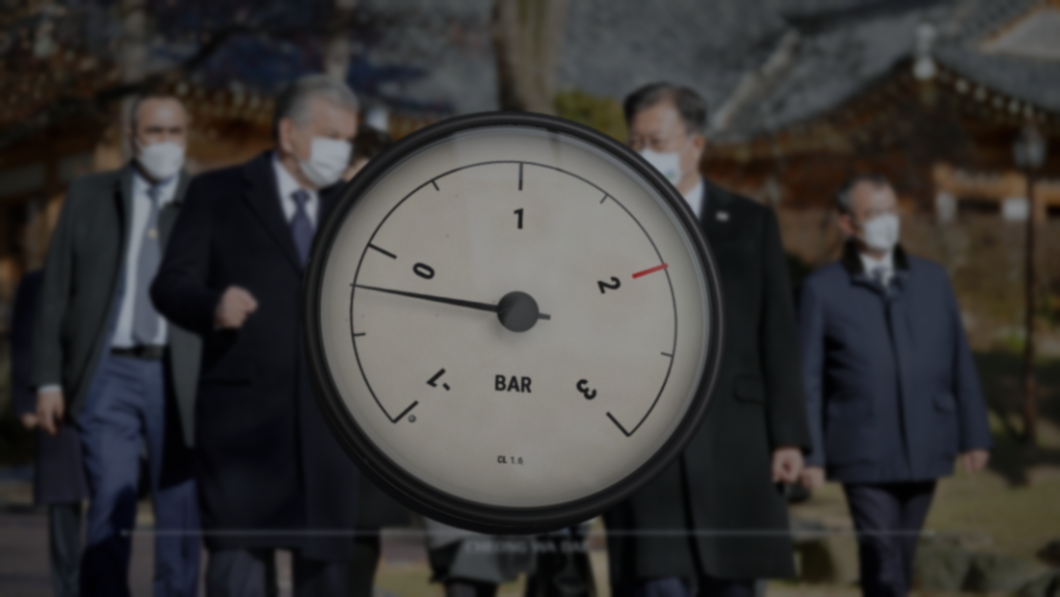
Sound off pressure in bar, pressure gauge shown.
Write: -0.25 bar
